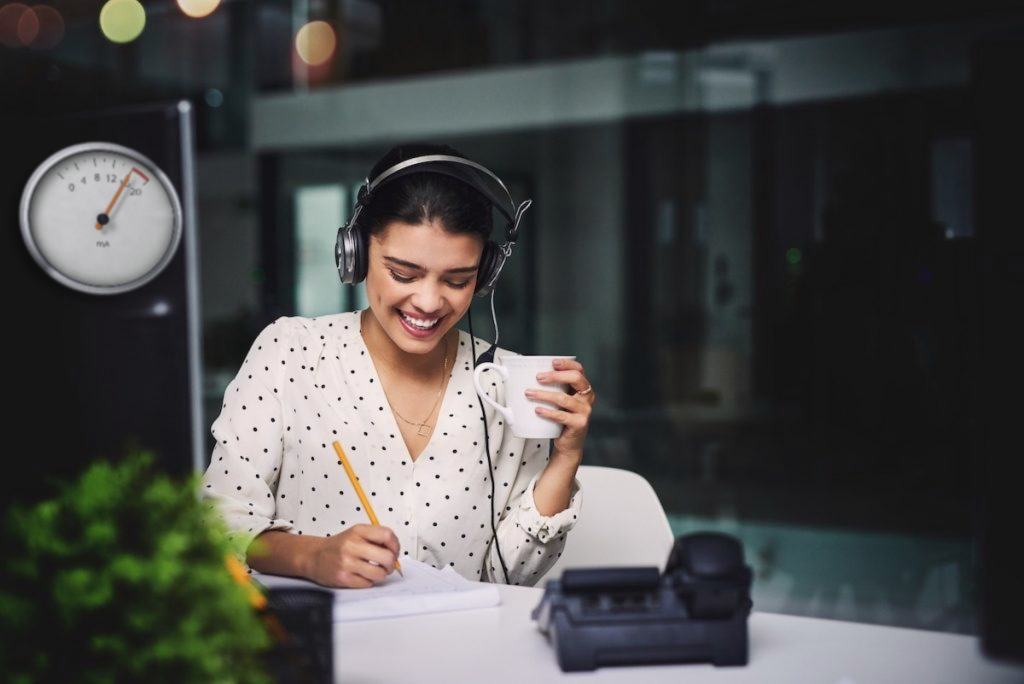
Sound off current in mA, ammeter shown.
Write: 16 mA
